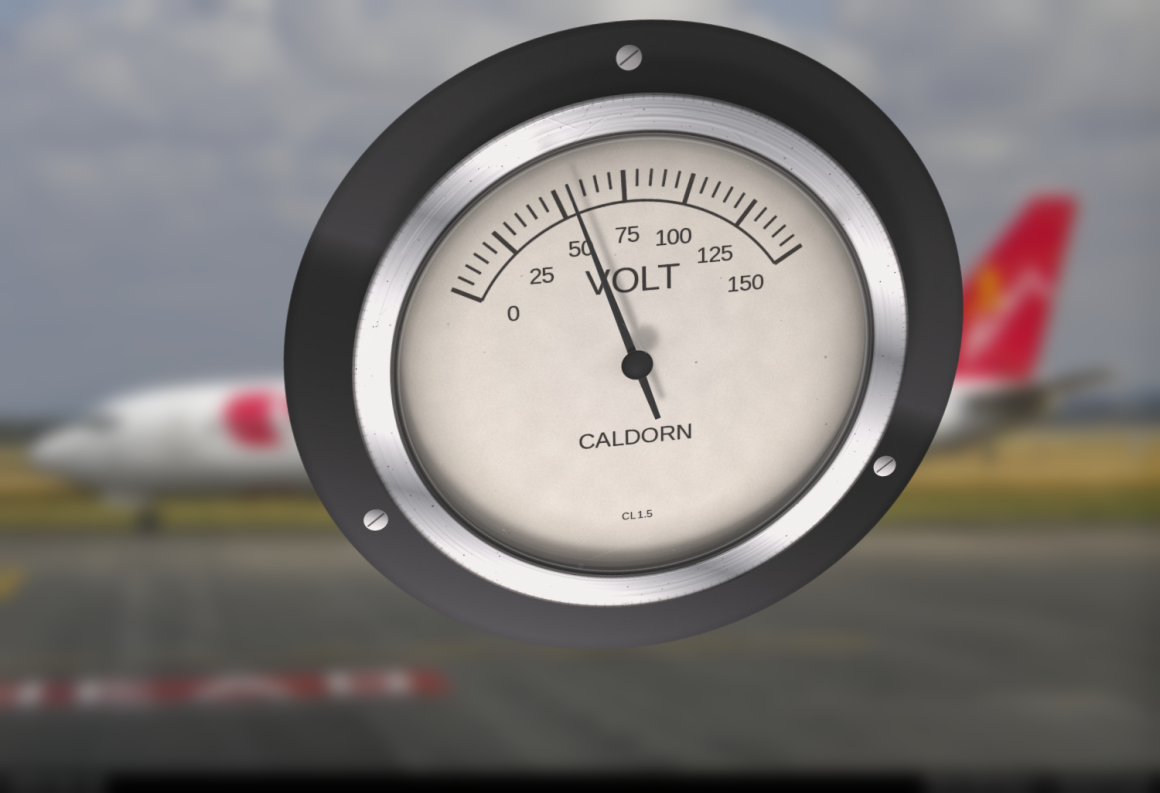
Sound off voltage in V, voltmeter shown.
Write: 55 V
